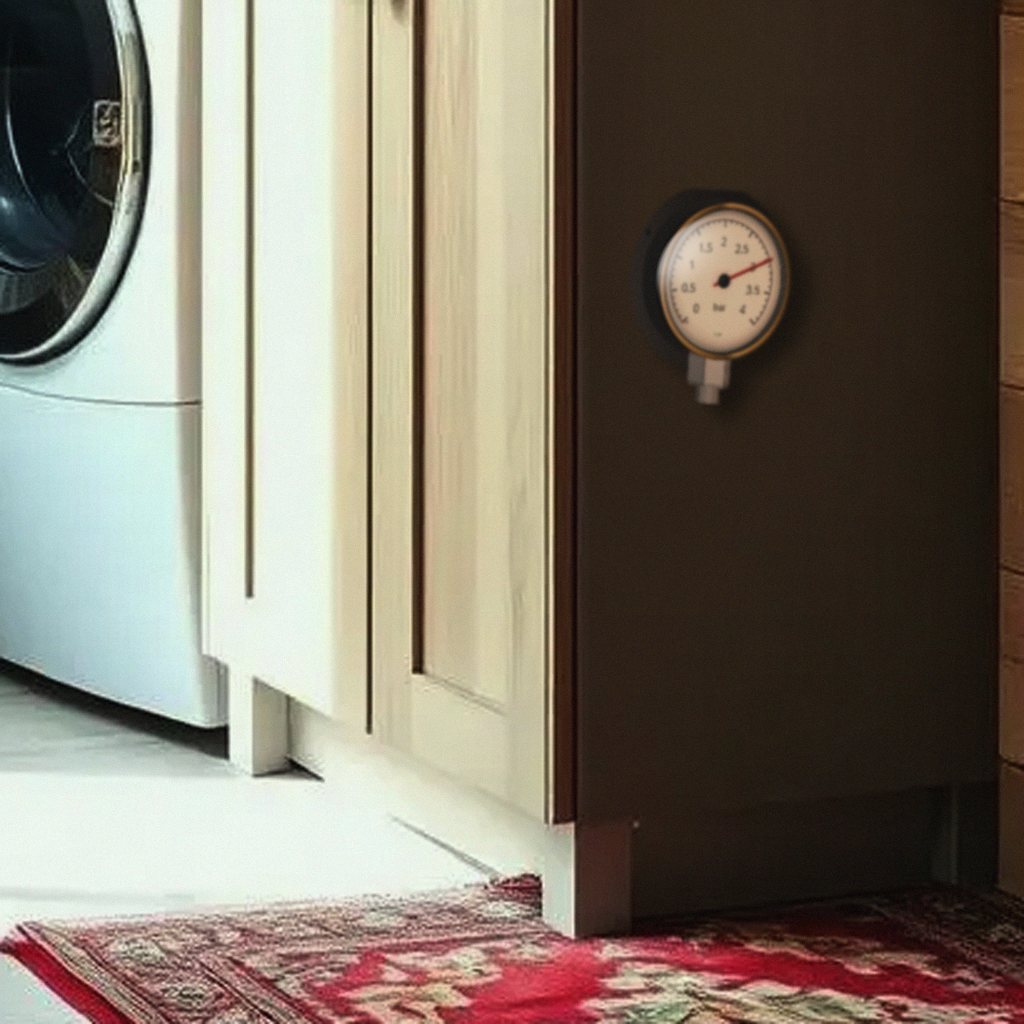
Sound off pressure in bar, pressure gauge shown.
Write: 3 bar
